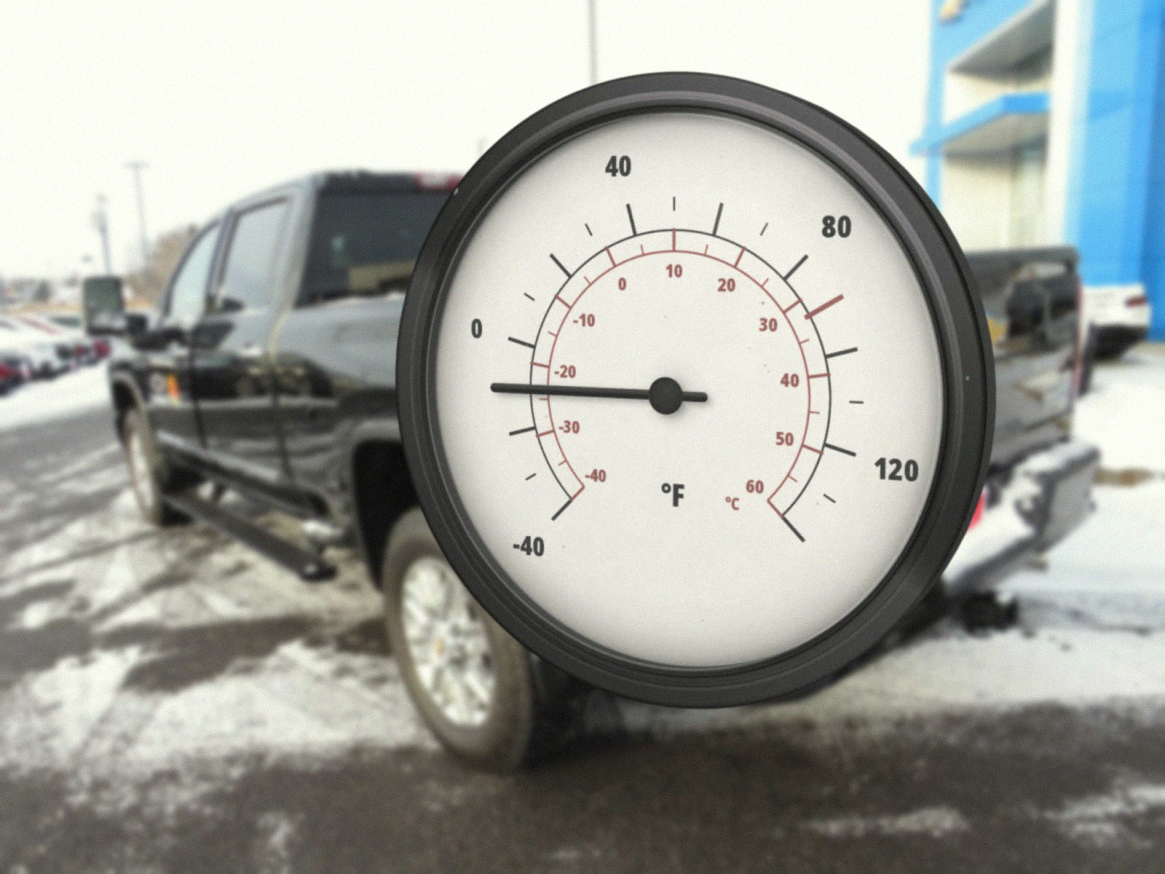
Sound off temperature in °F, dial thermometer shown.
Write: -10 °F
